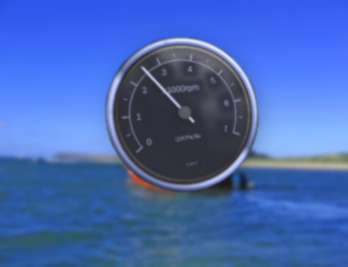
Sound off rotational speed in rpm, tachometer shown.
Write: 2500 rpm
